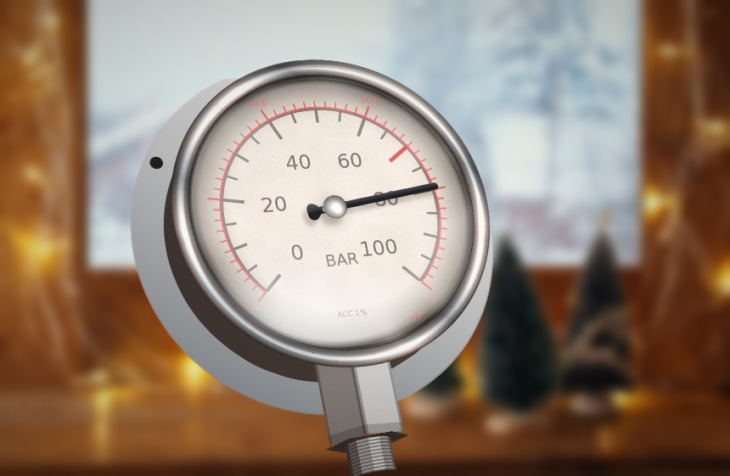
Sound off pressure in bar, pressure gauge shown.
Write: 80 bar
